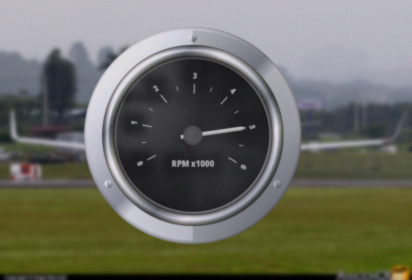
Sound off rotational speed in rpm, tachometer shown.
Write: 5000 rpm
